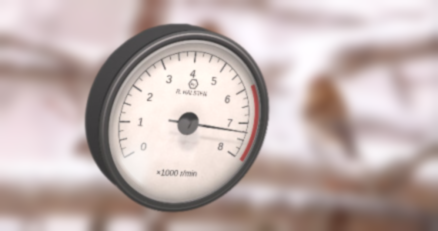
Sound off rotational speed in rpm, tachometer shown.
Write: 7250 rpm
